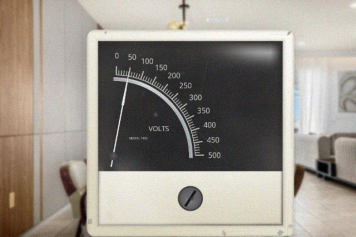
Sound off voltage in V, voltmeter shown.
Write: 50 V
